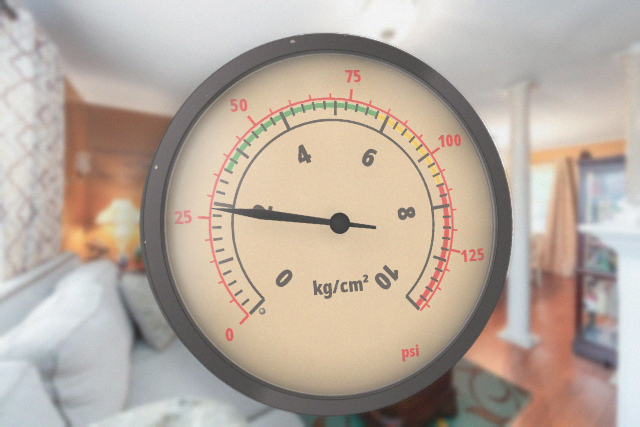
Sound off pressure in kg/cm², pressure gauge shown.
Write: 1.9 kg/cm²
